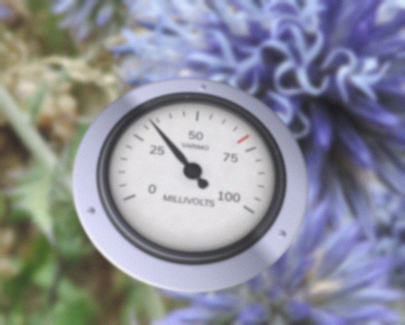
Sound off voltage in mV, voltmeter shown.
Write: 32.5 mV
